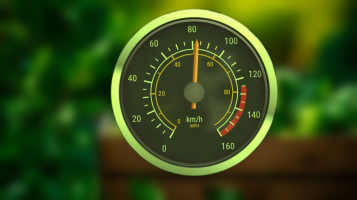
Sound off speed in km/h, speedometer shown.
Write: 82.5 km/h
